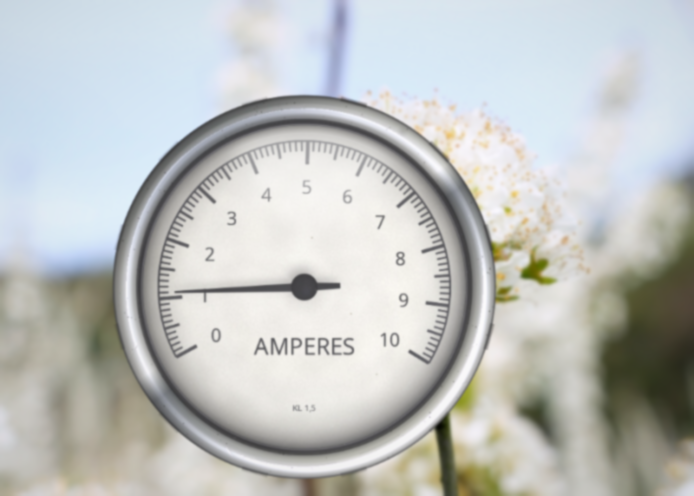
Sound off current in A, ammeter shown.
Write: 1.1 A
